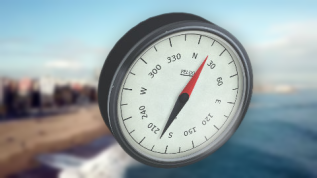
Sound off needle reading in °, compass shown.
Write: 15 °
